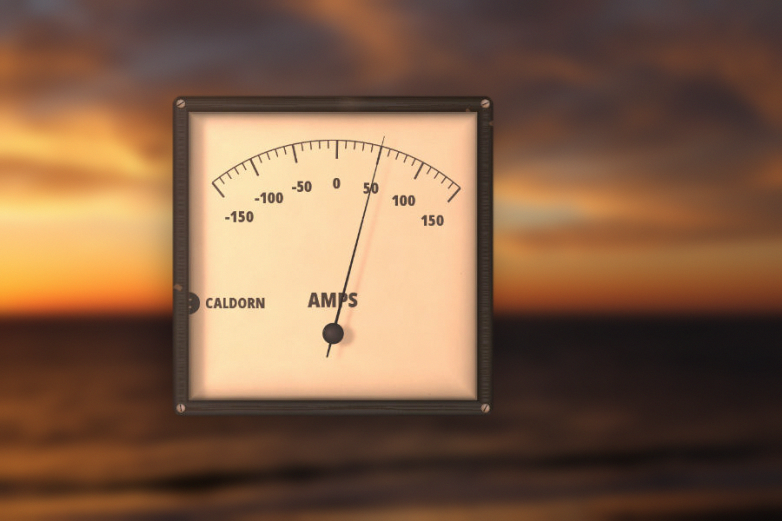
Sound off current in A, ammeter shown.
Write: 50 A
